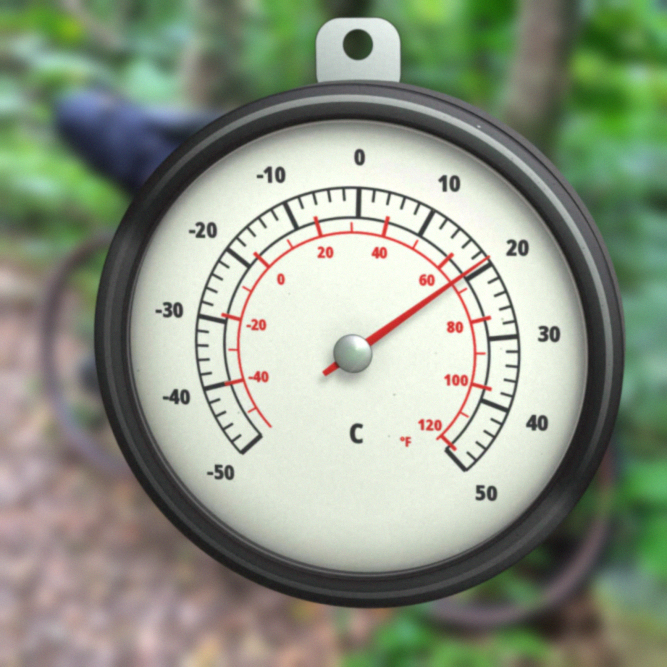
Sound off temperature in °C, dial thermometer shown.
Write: 19 °C
